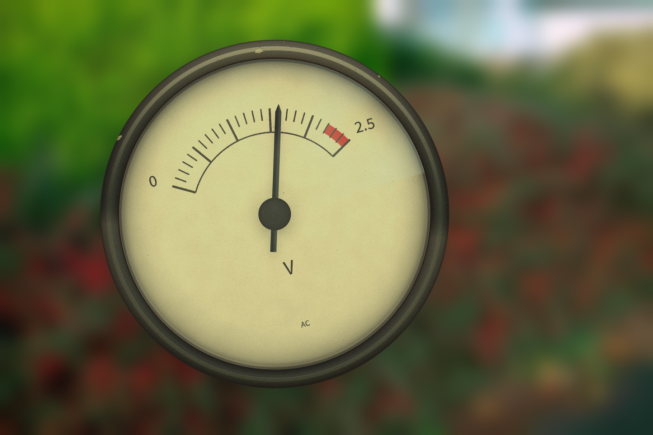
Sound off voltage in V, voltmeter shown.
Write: 1.6 V
